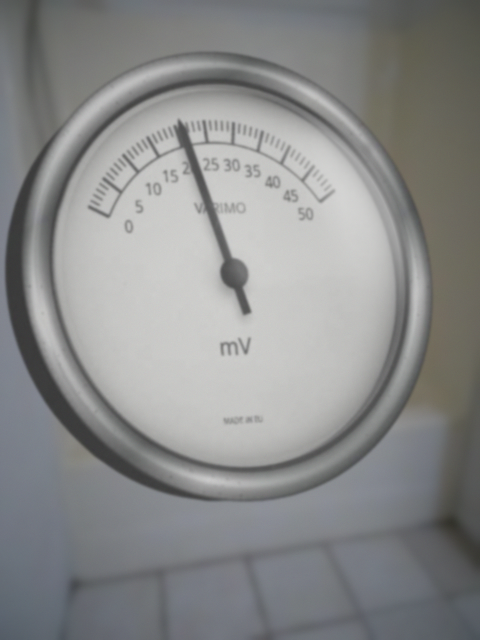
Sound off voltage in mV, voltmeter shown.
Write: 20 mV
